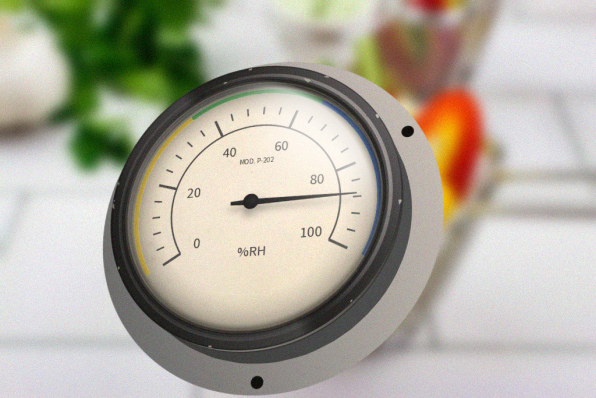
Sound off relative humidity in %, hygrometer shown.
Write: 88 %
